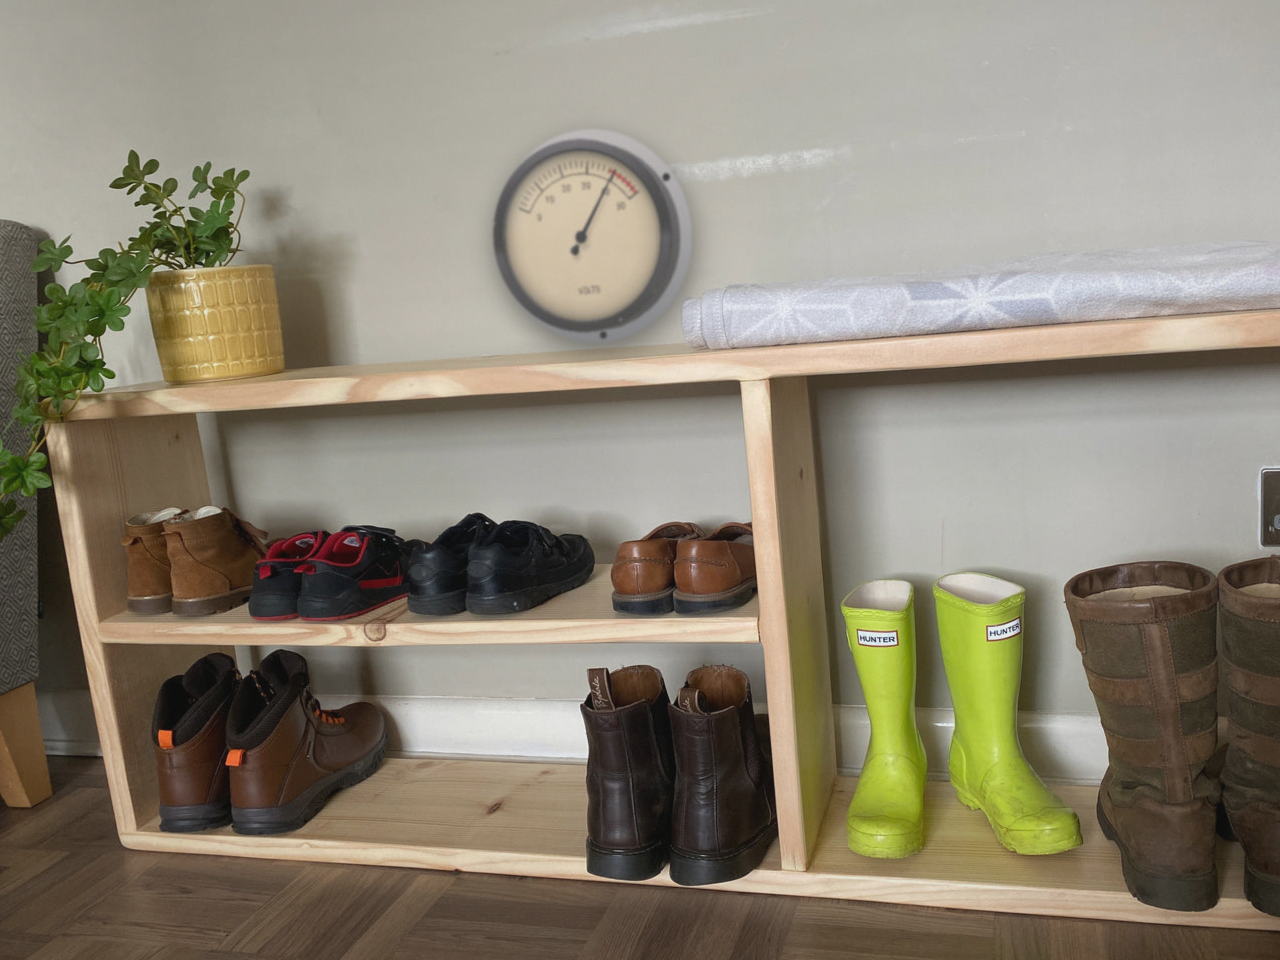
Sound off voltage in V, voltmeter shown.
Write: 40 V
